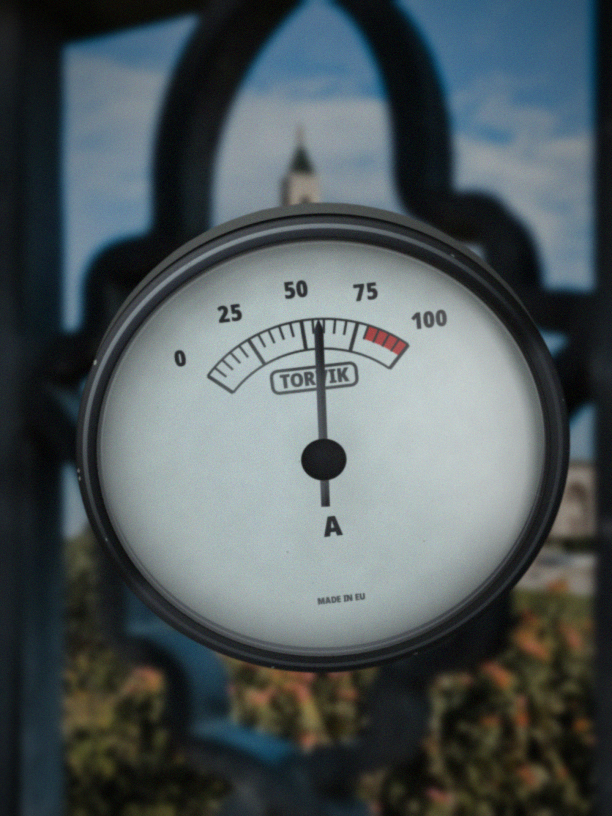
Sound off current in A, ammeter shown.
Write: 57.5 A
